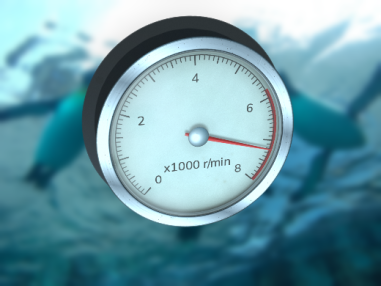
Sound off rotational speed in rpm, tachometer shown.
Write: 7200 rpm
